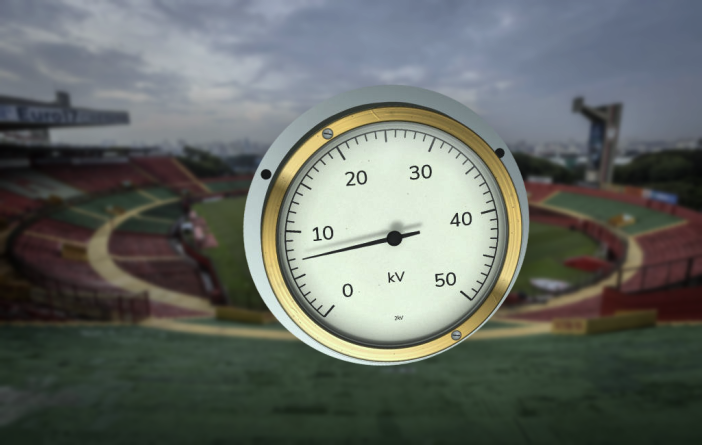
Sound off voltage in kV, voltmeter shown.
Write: 7 kV
